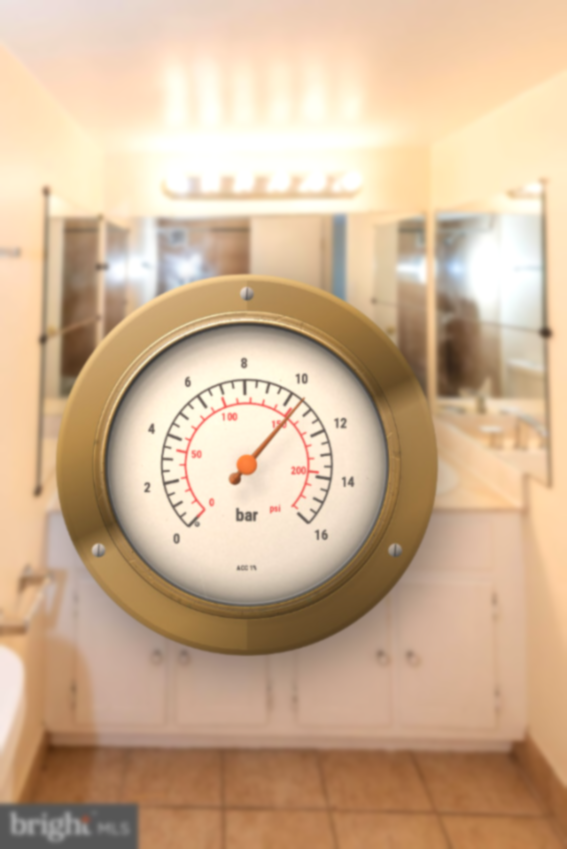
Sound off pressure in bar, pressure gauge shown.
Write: 10.5 bar
